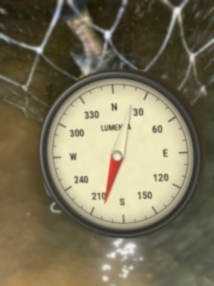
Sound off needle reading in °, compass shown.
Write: 200 °
